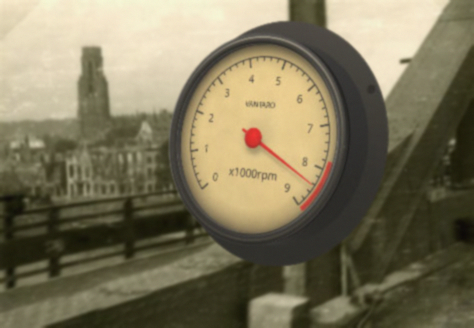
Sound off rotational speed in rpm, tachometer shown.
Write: 8400 rpm
